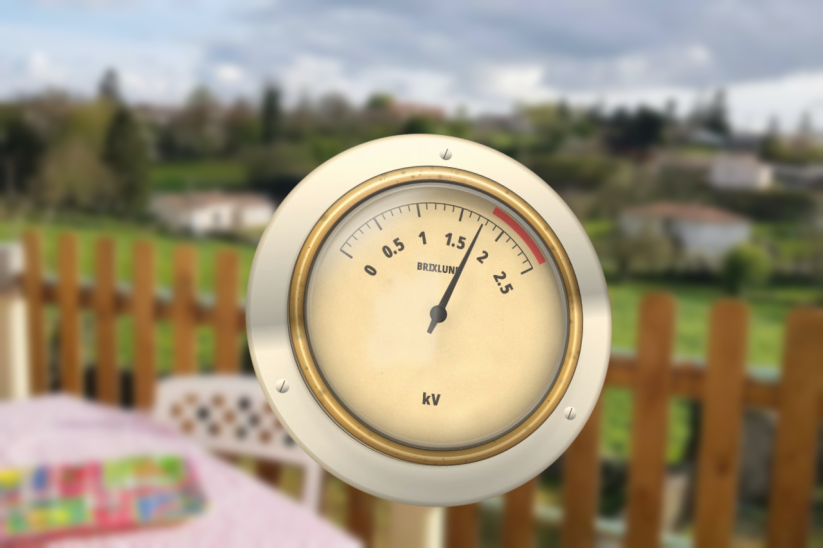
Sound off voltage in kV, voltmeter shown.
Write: 1.75 kV
